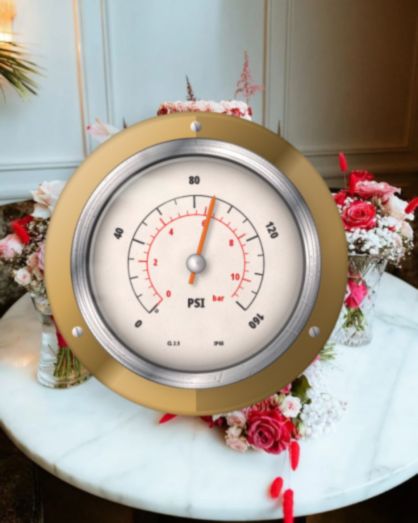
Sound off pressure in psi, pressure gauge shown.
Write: 90 psi
